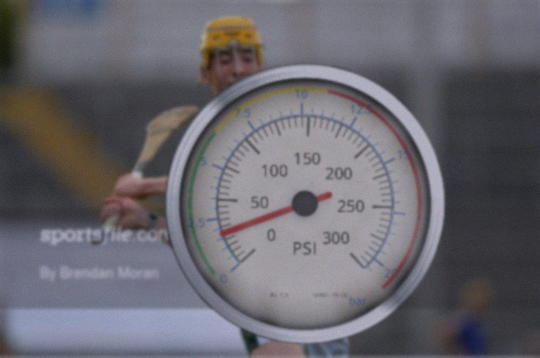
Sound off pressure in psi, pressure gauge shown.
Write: 25 psi
